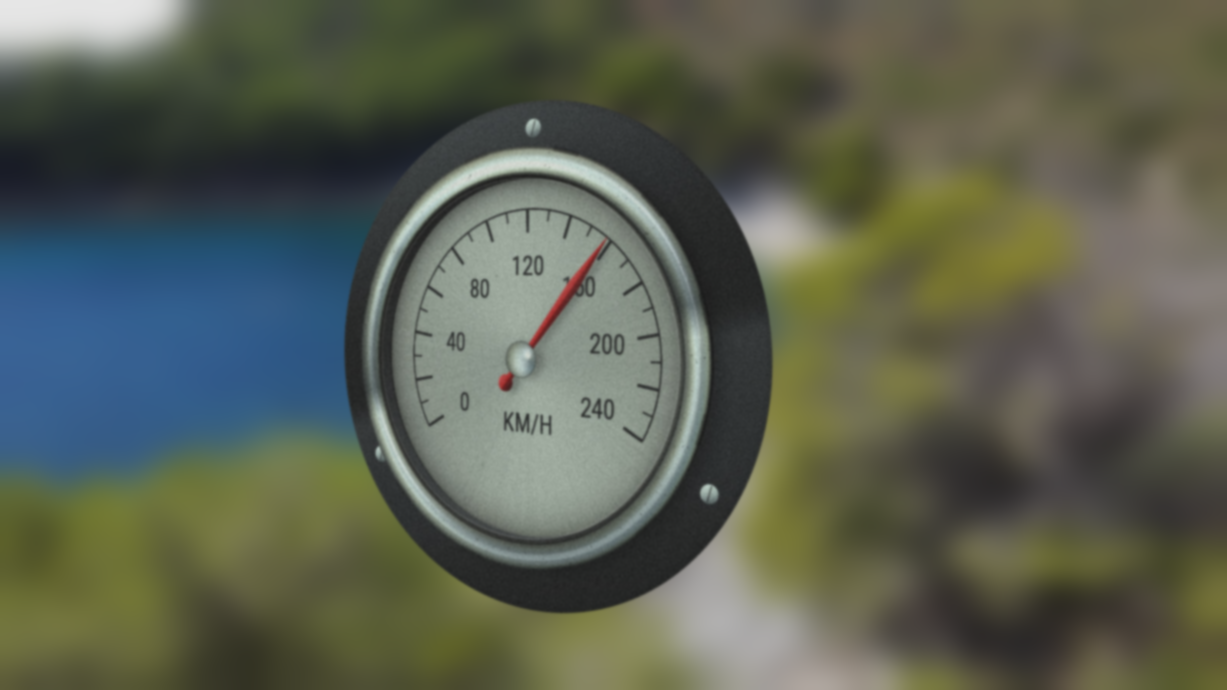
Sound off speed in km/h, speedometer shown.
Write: 160 km/h
